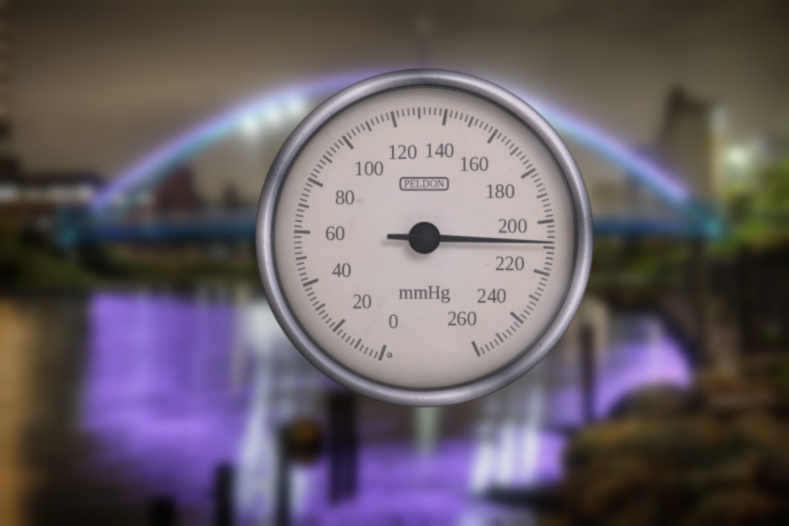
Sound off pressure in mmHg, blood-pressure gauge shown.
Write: 208 mmHg
